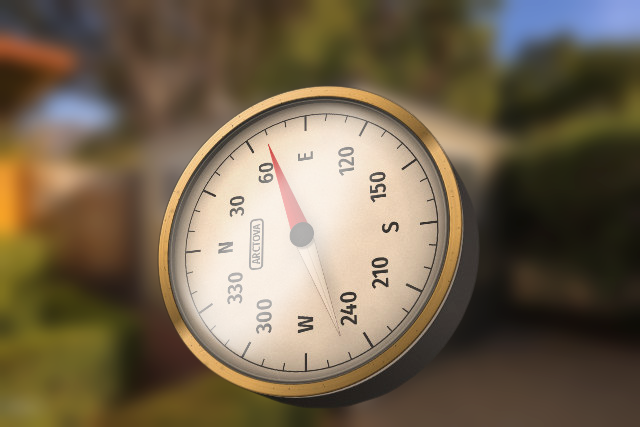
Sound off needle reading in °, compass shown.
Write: 70 °
